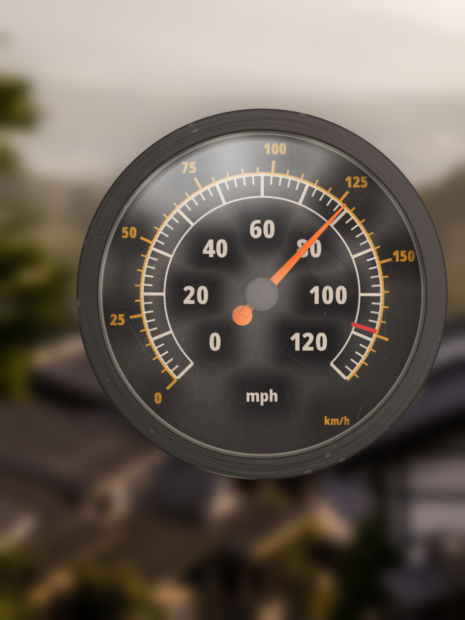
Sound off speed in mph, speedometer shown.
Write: 79 mph
